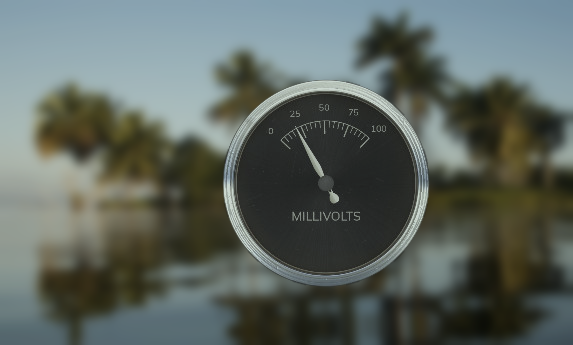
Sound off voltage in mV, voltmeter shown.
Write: 20 mV
